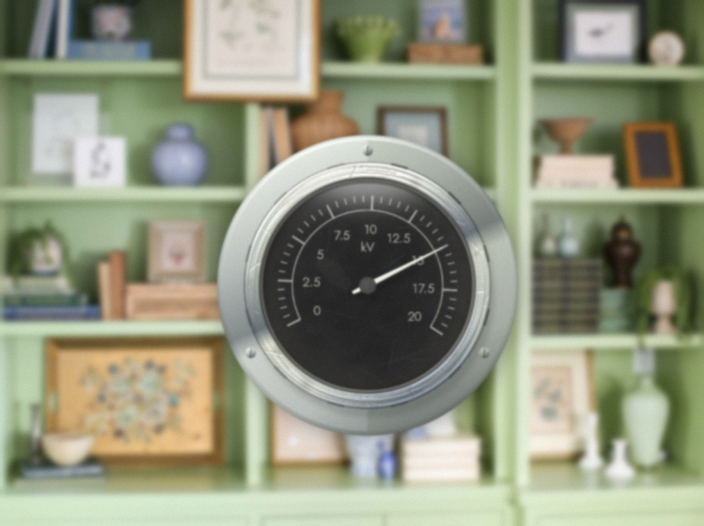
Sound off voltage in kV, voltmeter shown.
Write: 15 kV
